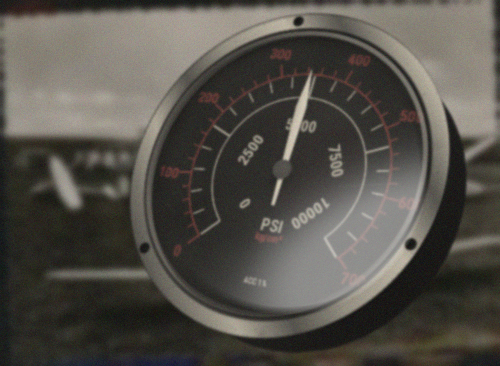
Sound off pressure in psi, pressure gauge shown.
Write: 5000 psi
